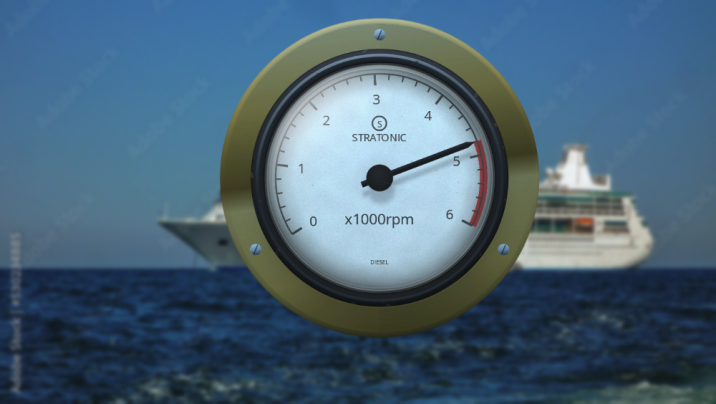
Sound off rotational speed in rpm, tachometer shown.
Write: 4800 rpm
